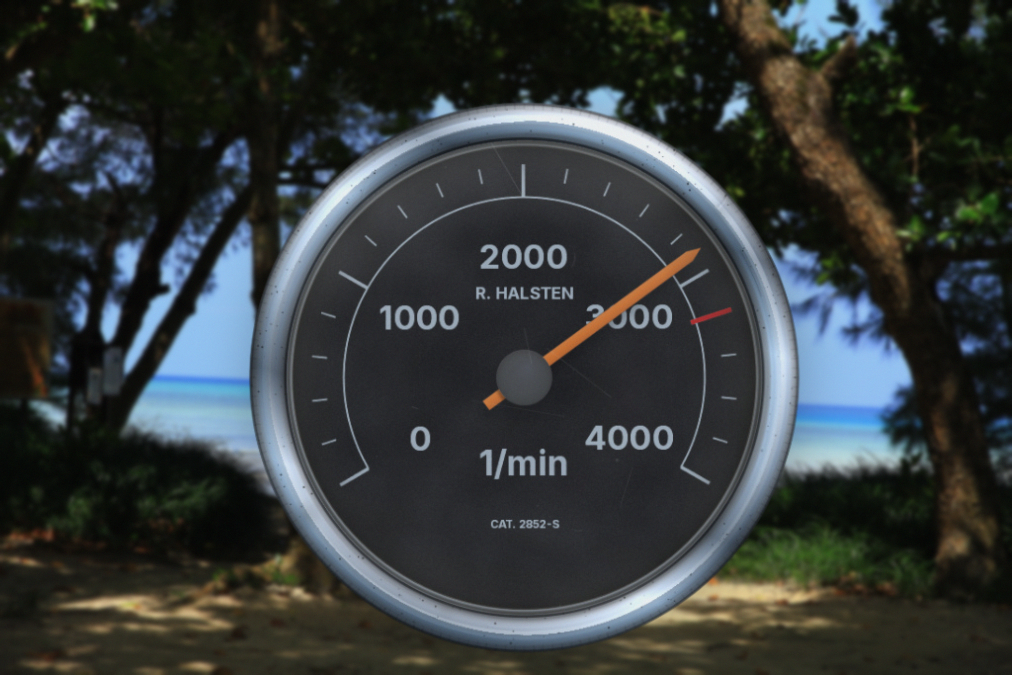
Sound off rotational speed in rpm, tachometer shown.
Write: 2900 rpm
